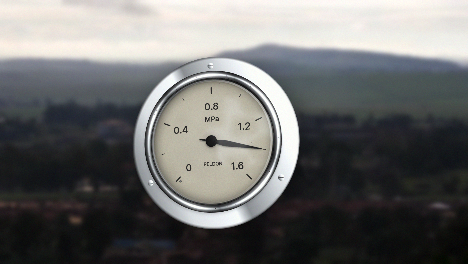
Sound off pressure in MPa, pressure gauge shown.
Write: 1.4 MPa
